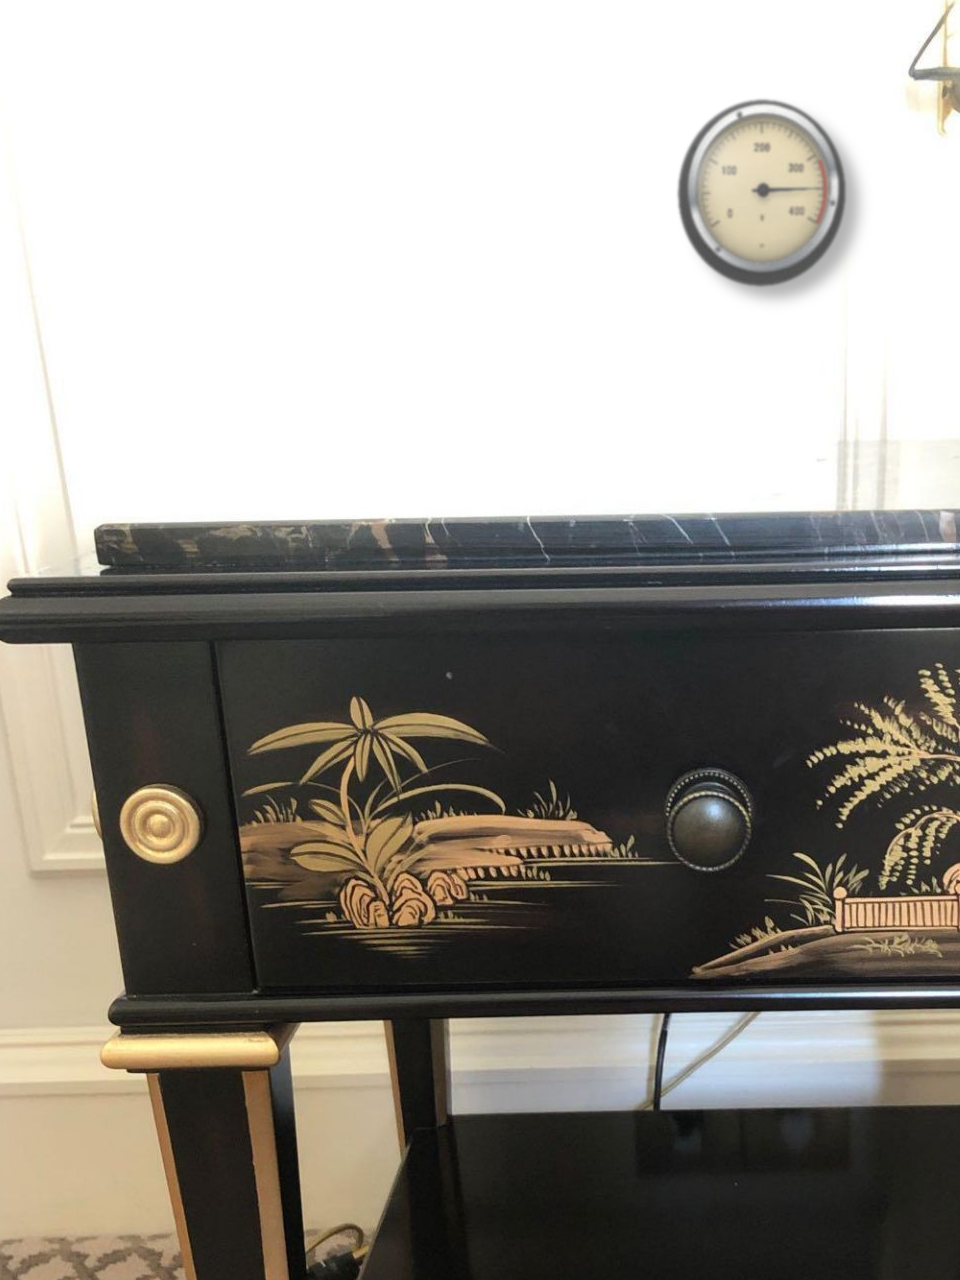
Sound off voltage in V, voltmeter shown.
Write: 350 V
